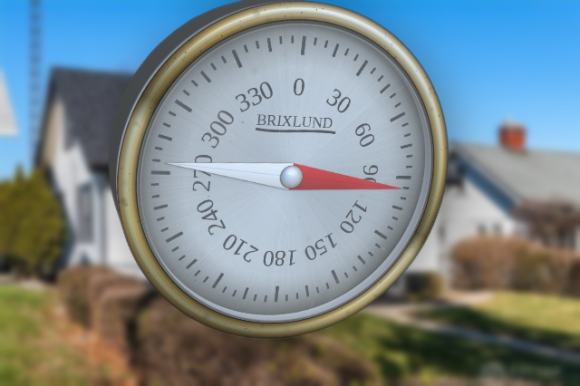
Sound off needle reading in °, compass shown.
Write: 95 °
